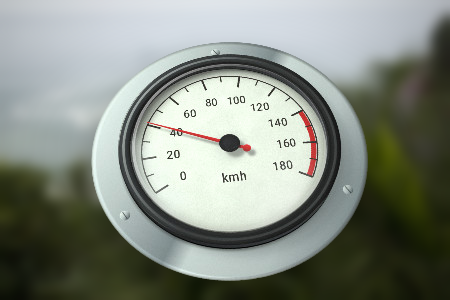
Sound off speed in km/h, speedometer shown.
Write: 40 km/h
